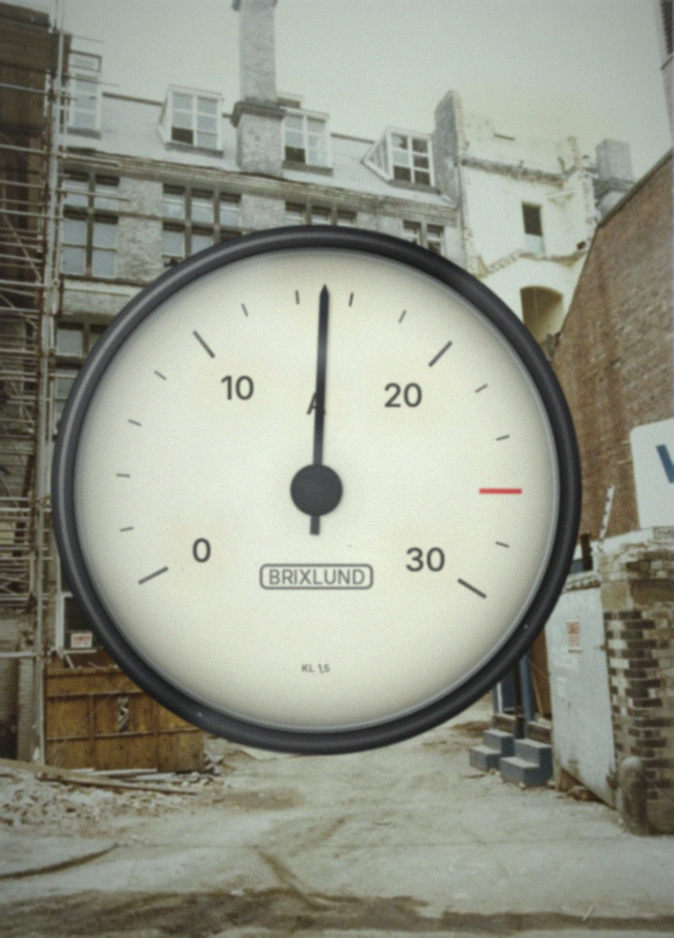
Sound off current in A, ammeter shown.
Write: 15 A
